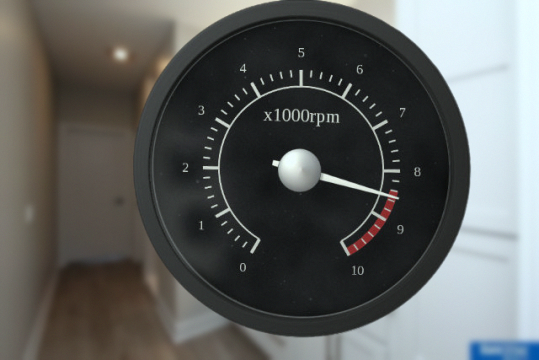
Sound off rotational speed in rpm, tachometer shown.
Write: 8500 rpm
